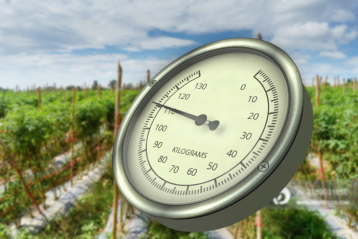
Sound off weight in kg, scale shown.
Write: 110 kg
